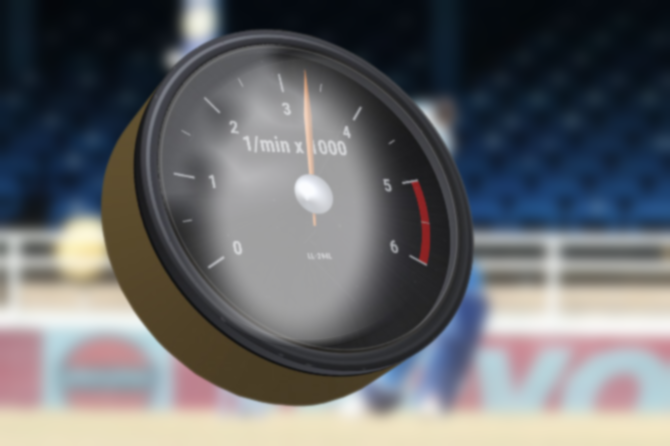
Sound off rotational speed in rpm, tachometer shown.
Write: 3250 rpm
